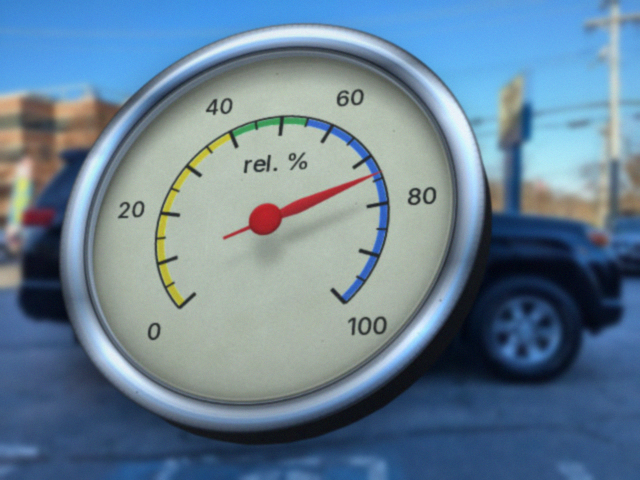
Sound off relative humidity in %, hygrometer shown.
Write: 75 %
